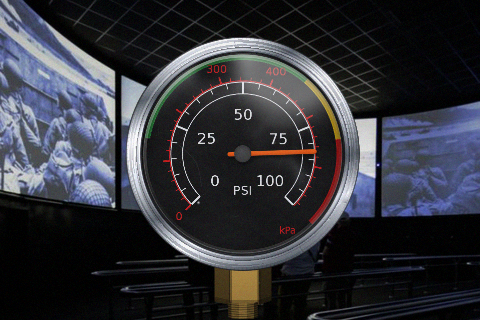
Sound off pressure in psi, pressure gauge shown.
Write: 82.5 psi
